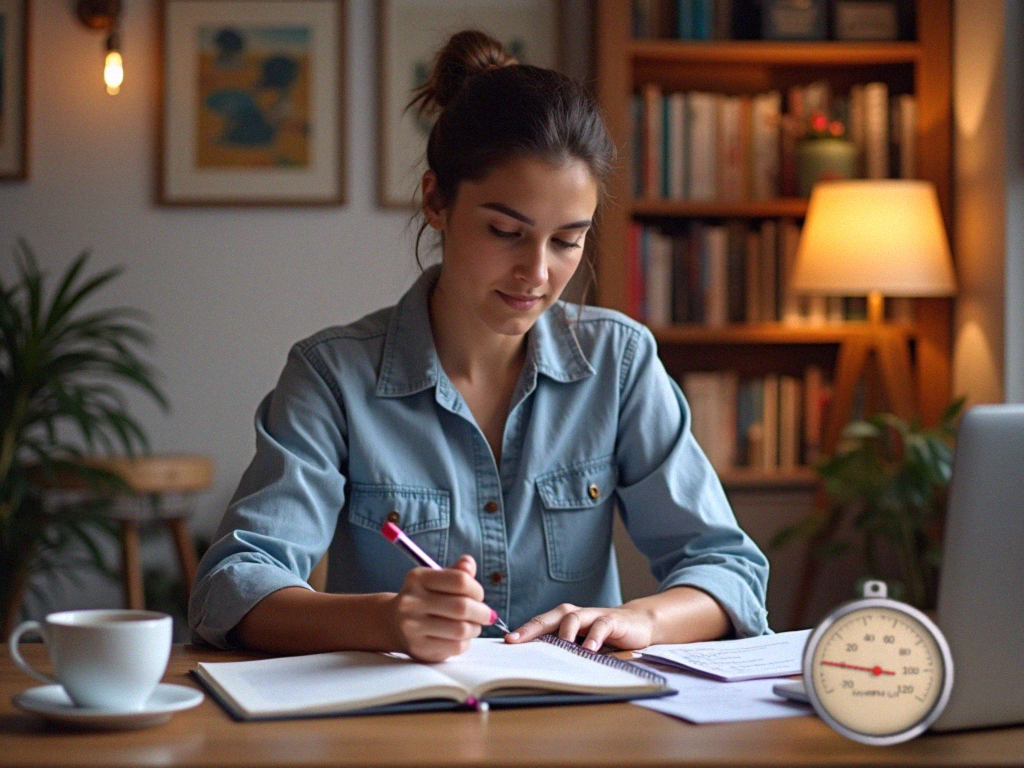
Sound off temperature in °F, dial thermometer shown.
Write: 0 °F
